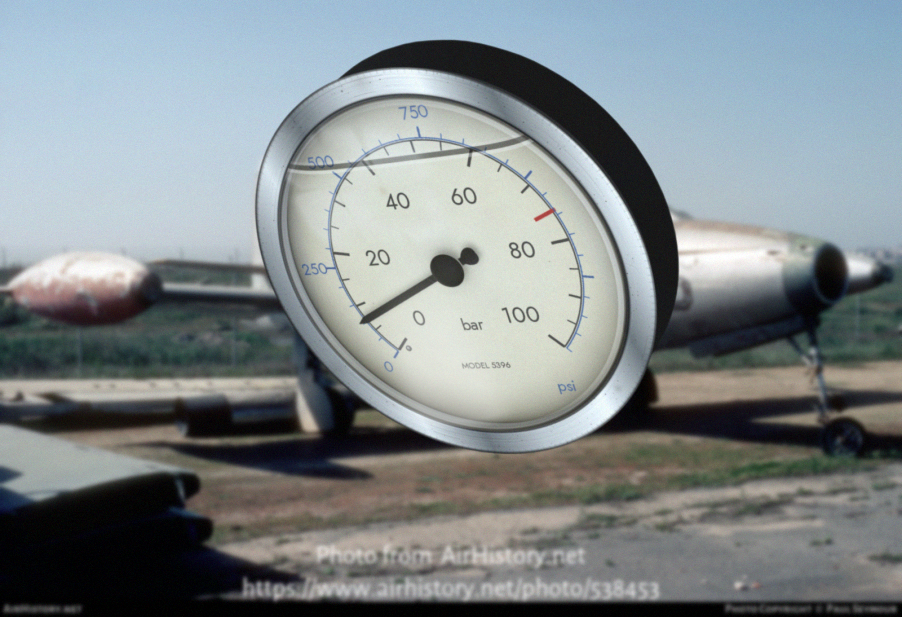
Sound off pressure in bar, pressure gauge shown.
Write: 7.5 bar
